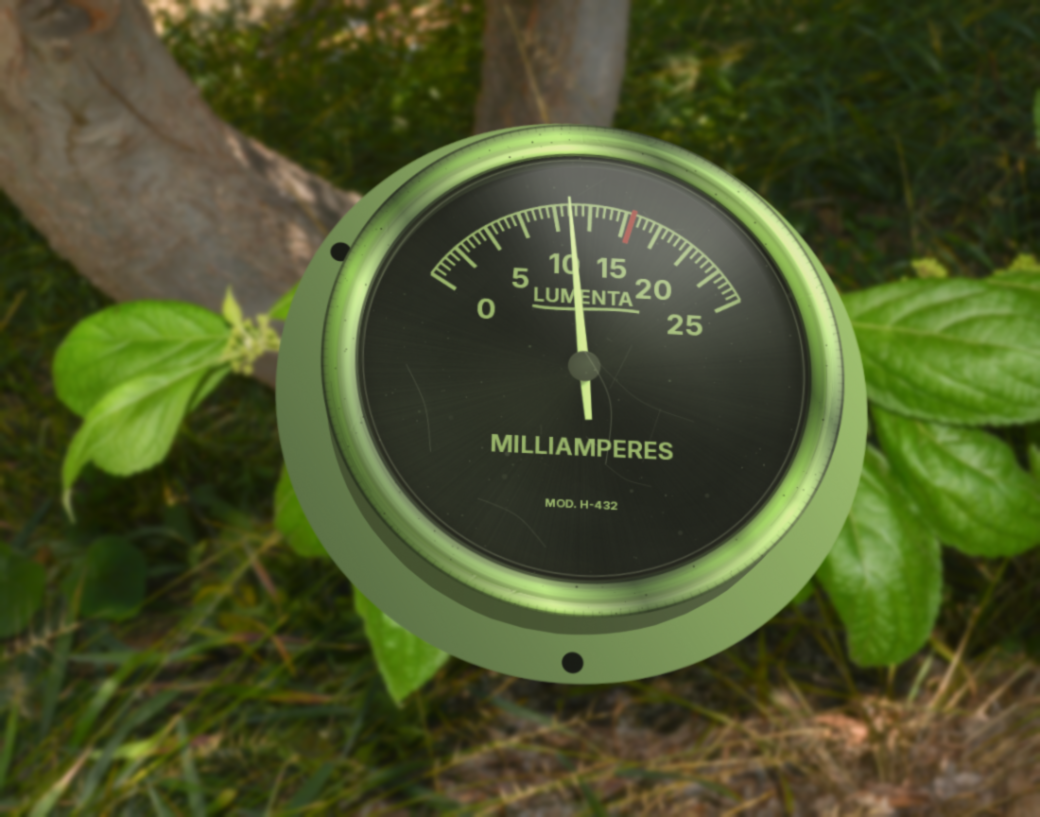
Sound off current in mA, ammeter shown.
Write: 11 mA
